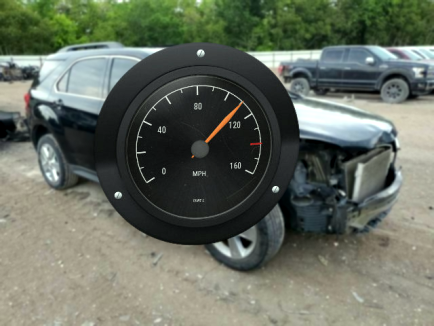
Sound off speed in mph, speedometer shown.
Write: 110 mph
